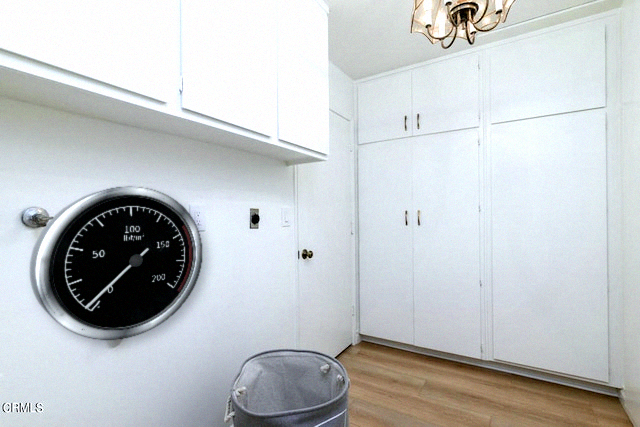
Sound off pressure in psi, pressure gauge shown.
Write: 5 psi
